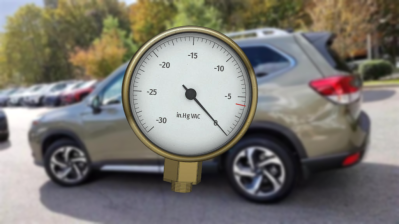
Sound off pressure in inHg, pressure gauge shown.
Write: 0 inHg
